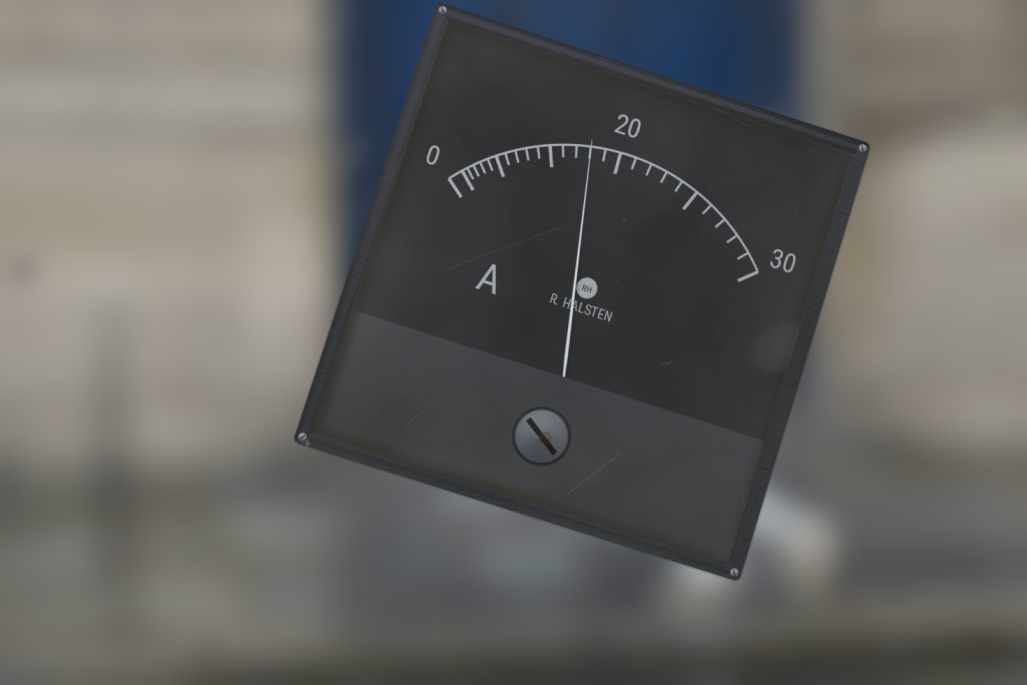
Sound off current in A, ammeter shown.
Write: 18 A
